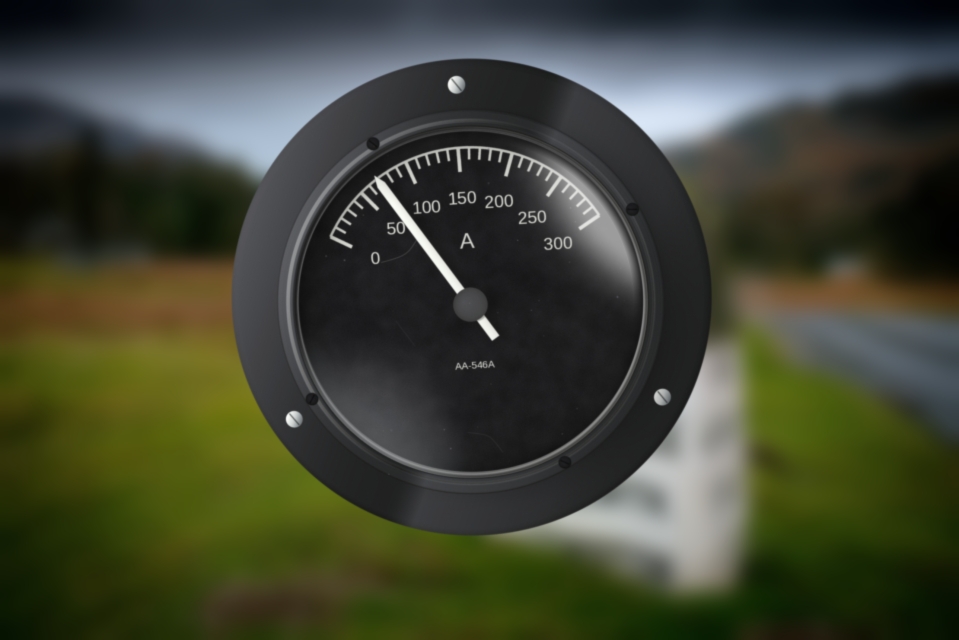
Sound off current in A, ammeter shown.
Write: 70 A
